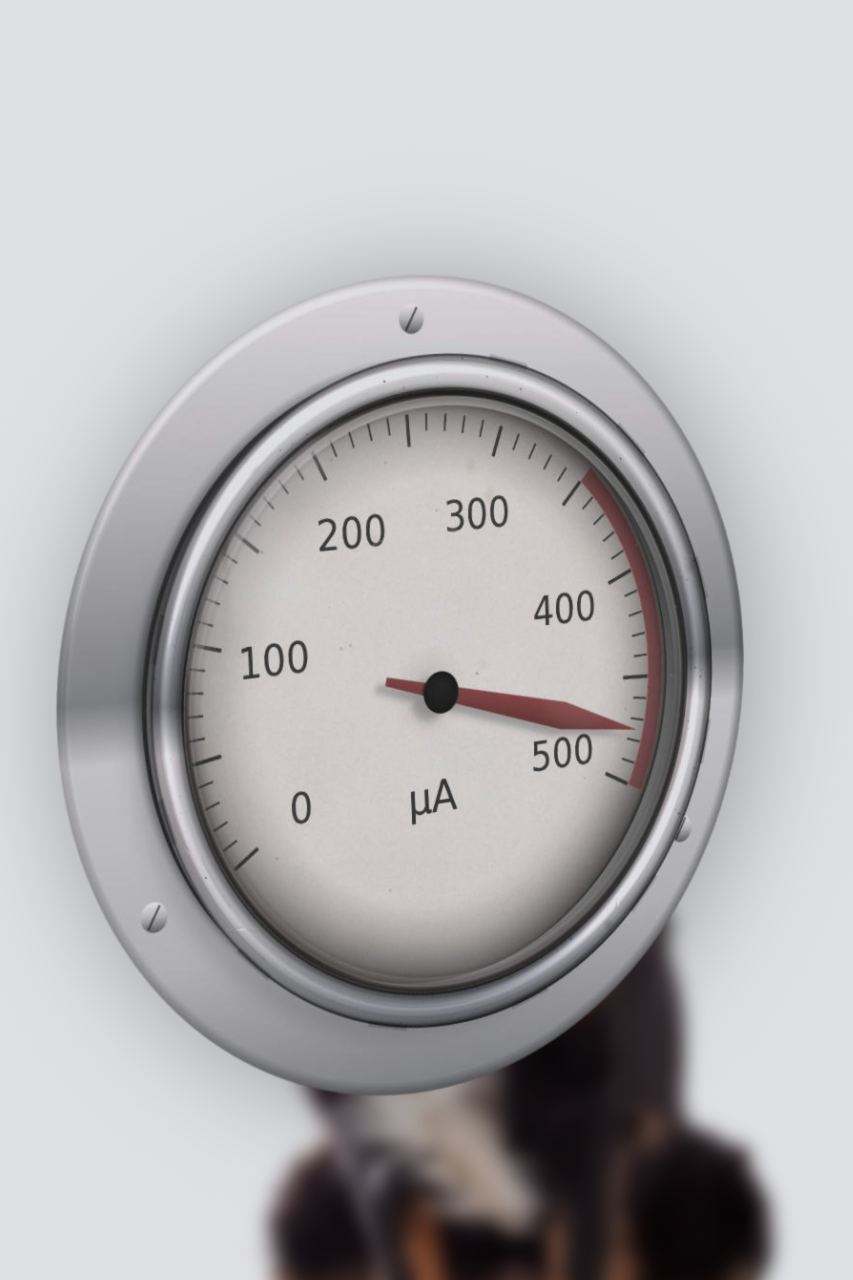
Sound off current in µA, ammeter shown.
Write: 475 µA
